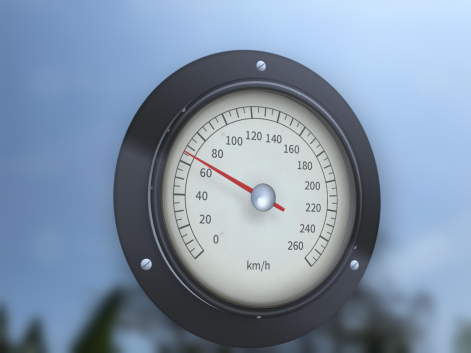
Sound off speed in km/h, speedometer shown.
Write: 65 km/h
